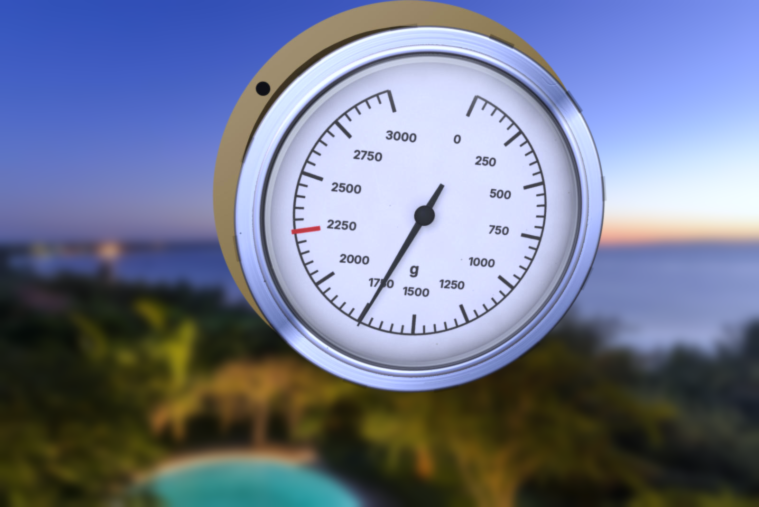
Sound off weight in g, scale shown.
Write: 1750 g
